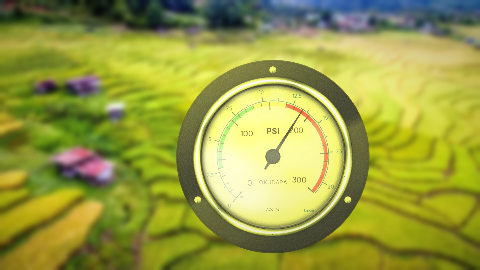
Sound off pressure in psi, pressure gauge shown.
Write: 190 psi
